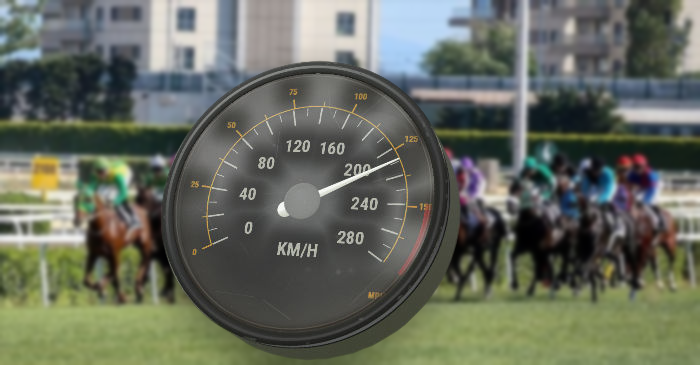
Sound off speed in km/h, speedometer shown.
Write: 210 km/h
